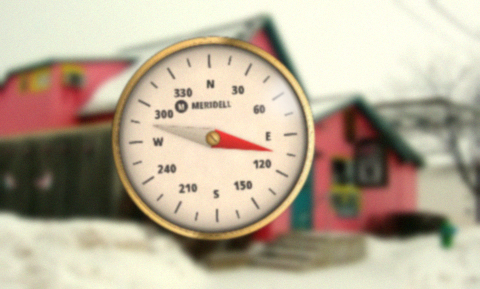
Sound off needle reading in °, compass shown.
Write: 105 °
